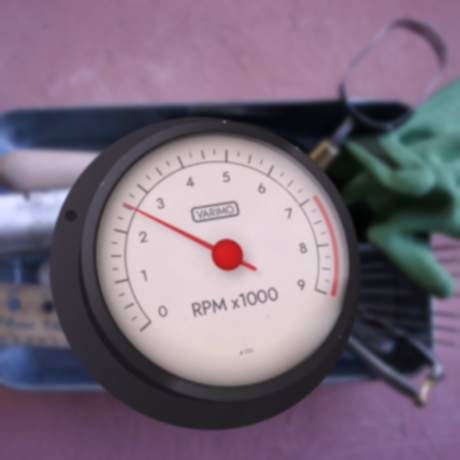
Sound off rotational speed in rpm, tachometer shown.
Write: 2500 rpm
